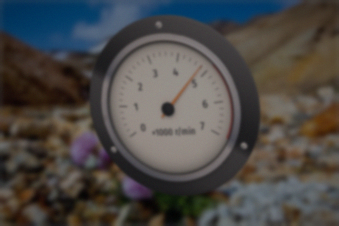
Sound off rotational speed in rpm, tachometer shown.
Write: 4800 rpm
